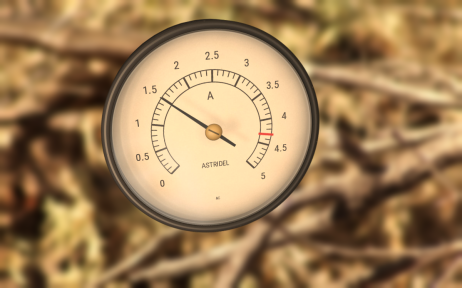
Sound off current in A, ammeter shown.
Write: 1.5 A
